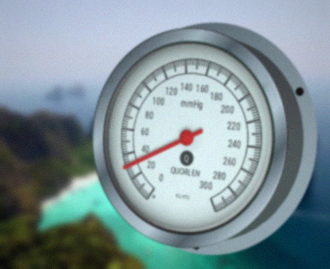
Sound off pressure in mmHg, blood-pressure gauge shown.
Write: 30 mmHg
